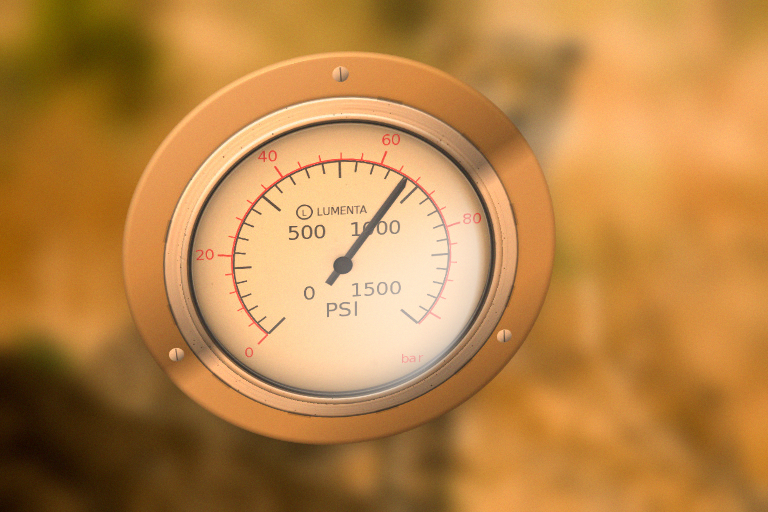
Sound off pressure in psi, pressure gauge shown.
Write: 950 psi
